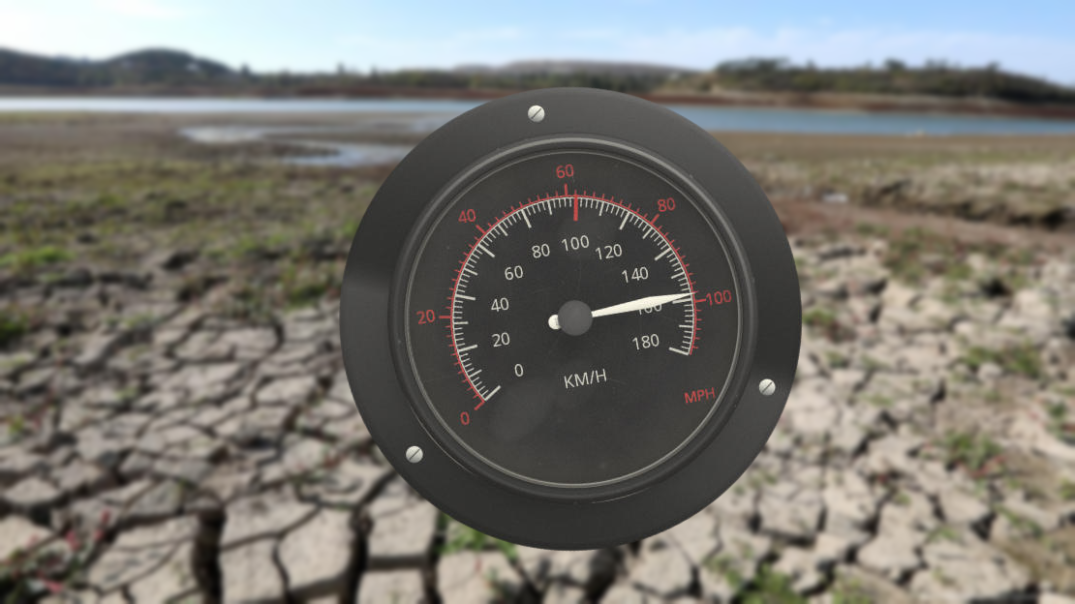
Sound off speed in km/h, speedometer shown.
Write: 158 km/h
